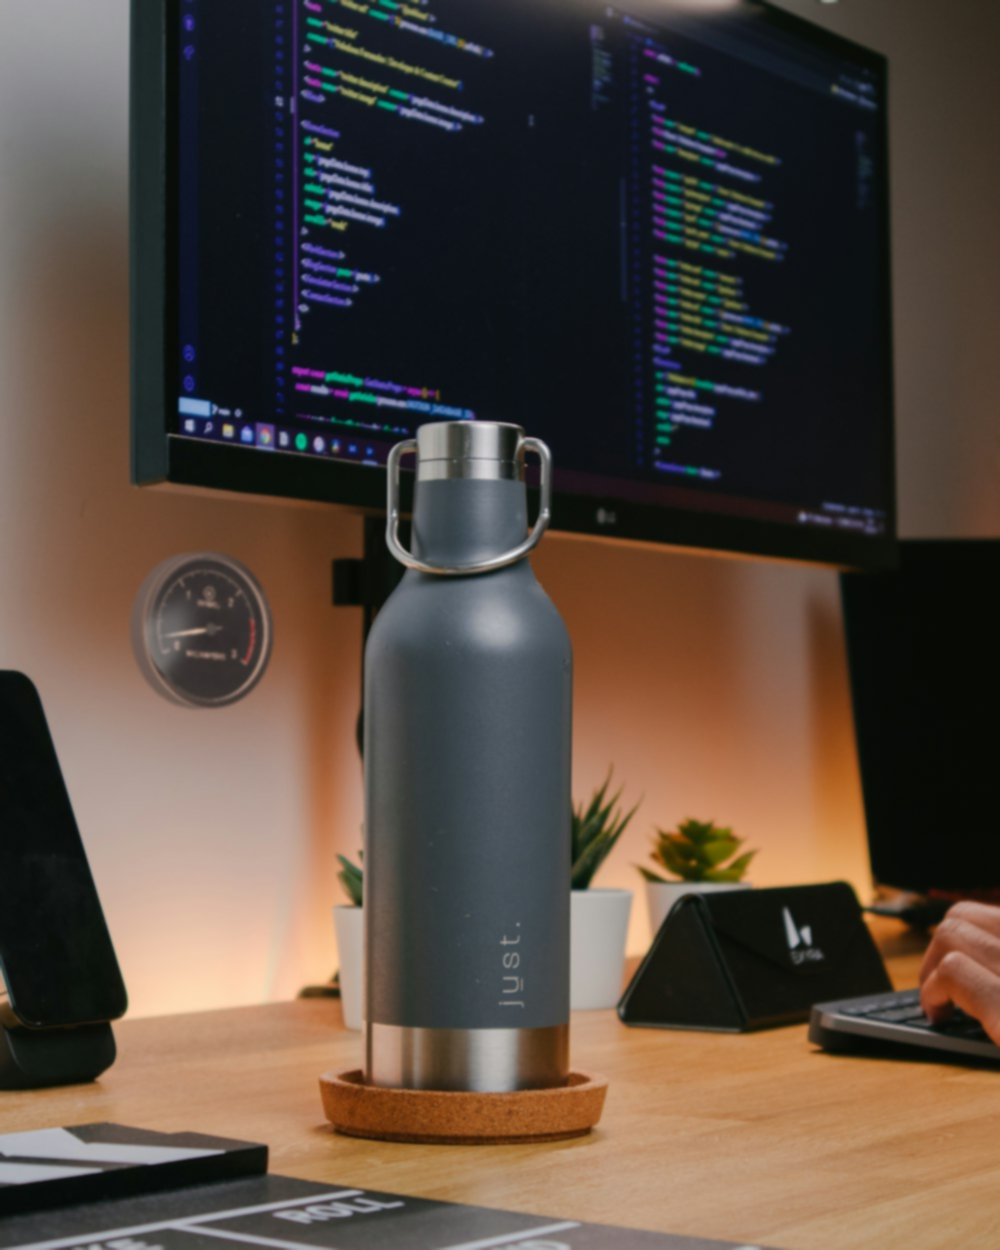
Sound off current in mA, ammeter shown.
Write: 0.2 mA
